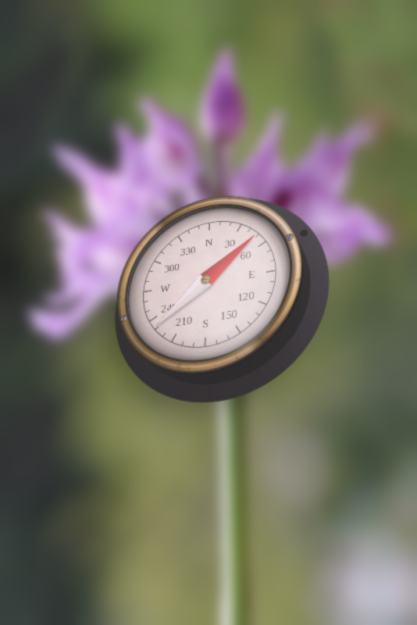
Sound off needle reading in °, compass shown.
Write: 50 °
